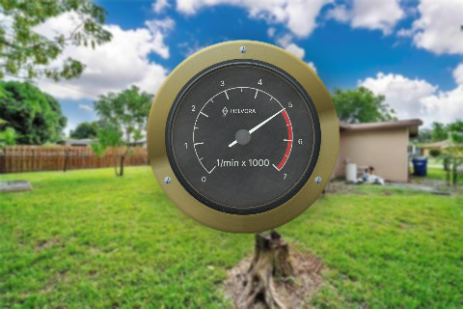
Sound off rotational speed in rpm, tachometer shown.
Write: 5000 rpm
